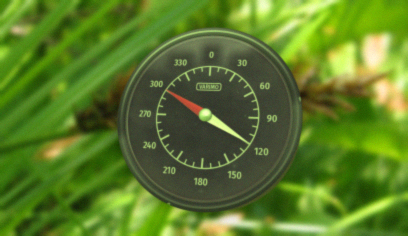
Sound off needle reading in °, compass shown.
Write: 300 °
